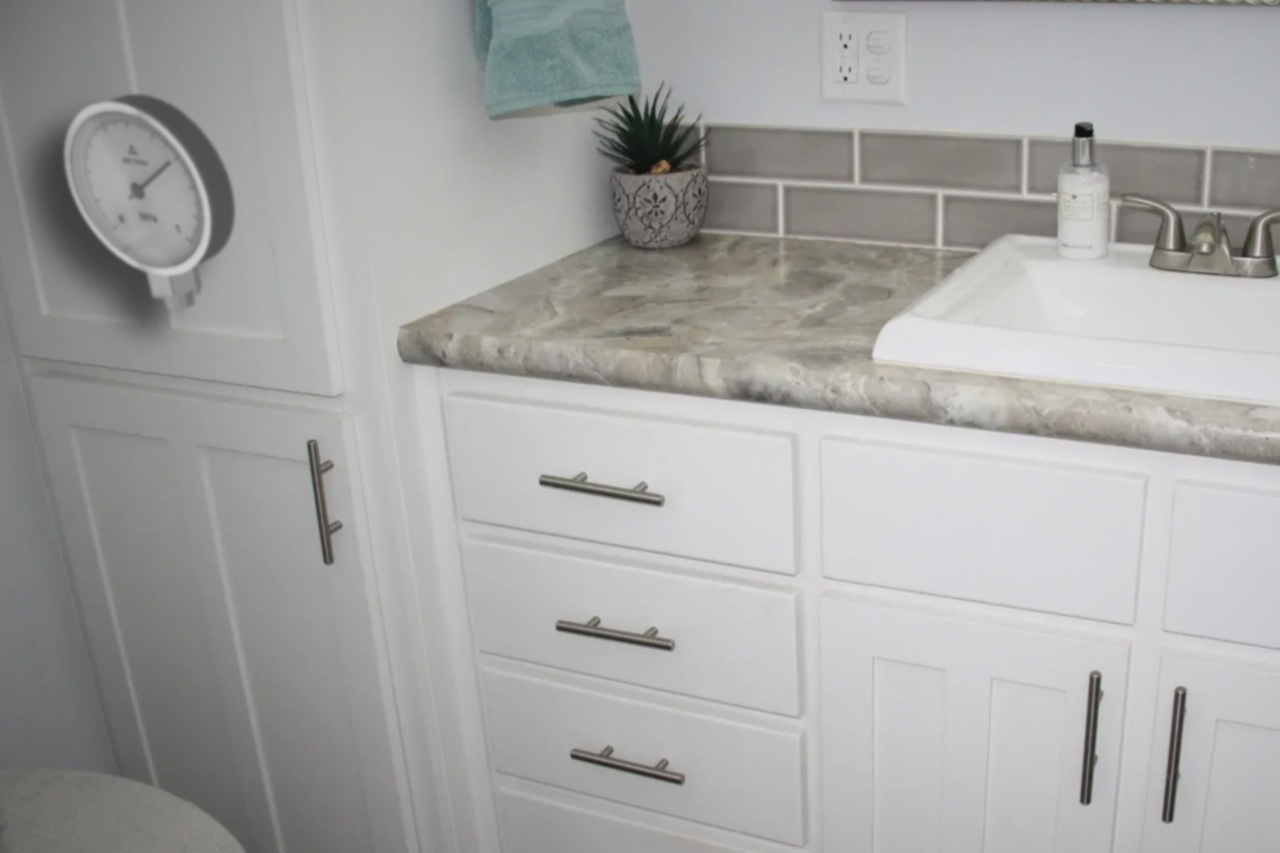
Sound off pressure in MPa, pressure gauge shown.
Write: 0.7 MPa
